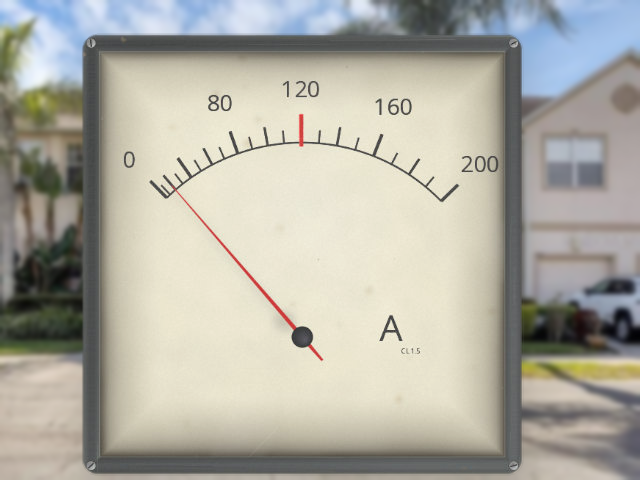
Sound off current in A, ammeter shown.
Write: 20 A
